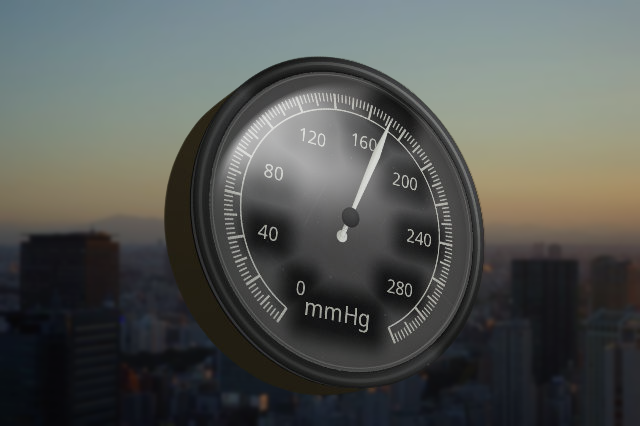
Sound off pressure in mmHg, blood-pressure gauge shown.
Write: 170 mmHg
